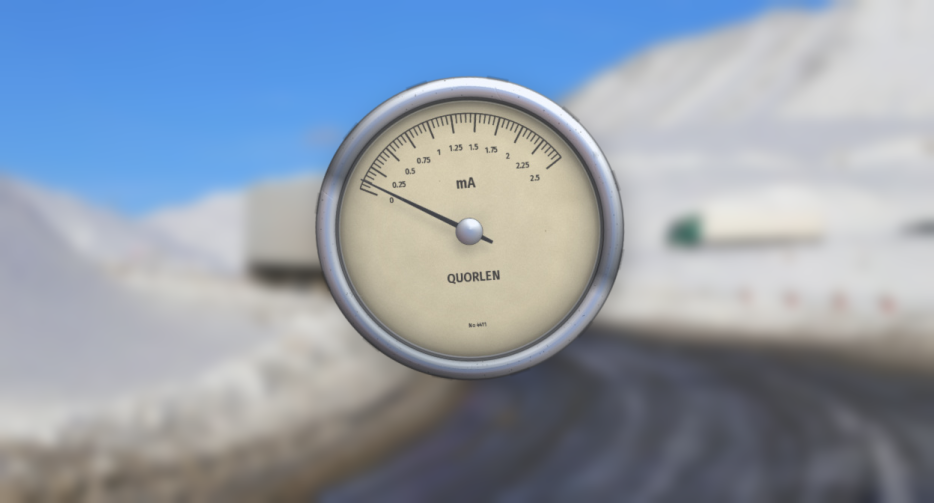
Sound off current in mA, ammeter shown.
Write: 0.1 mA
